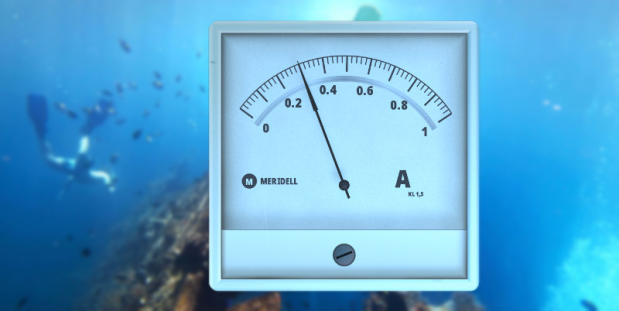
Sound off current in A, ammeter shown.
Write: 0.3 A
